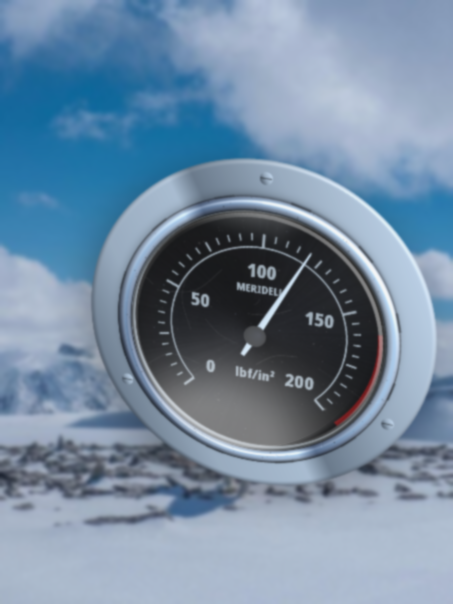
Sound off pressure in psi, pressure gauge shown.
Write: 120 psi
